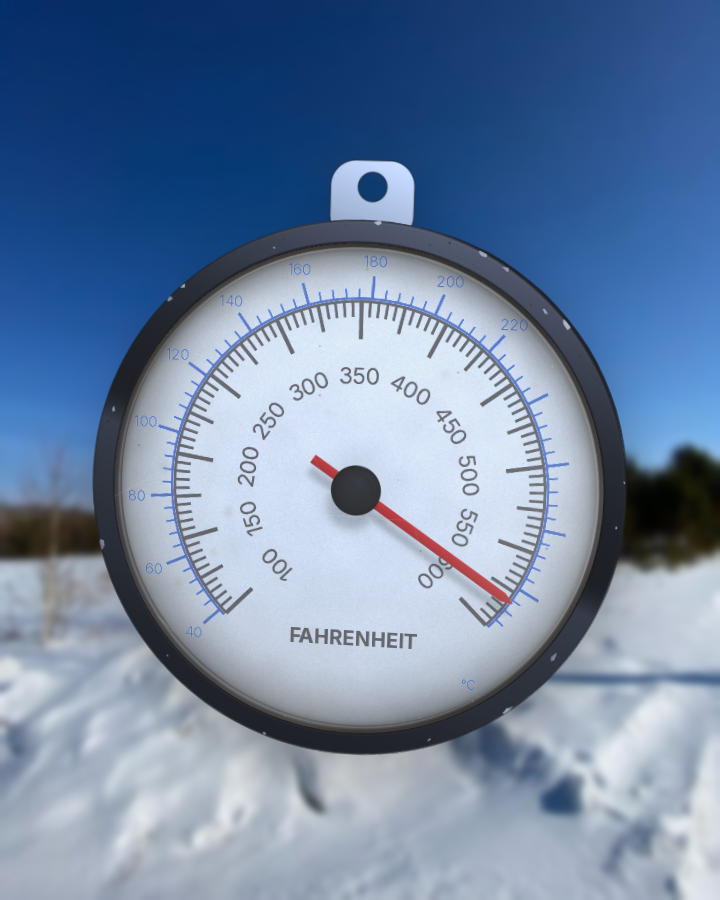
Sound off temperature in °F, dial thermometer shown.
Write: 580 °F
